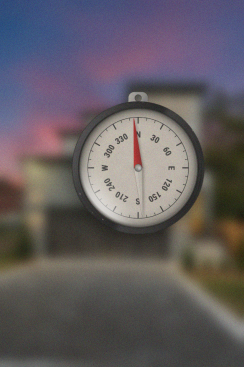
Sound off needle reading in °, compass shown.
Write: 355 °
